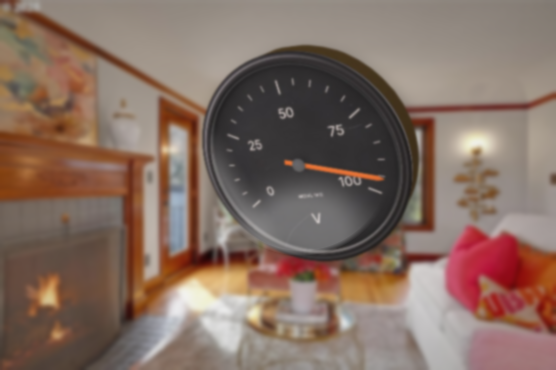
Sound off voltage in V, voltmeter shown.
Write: 95 V
